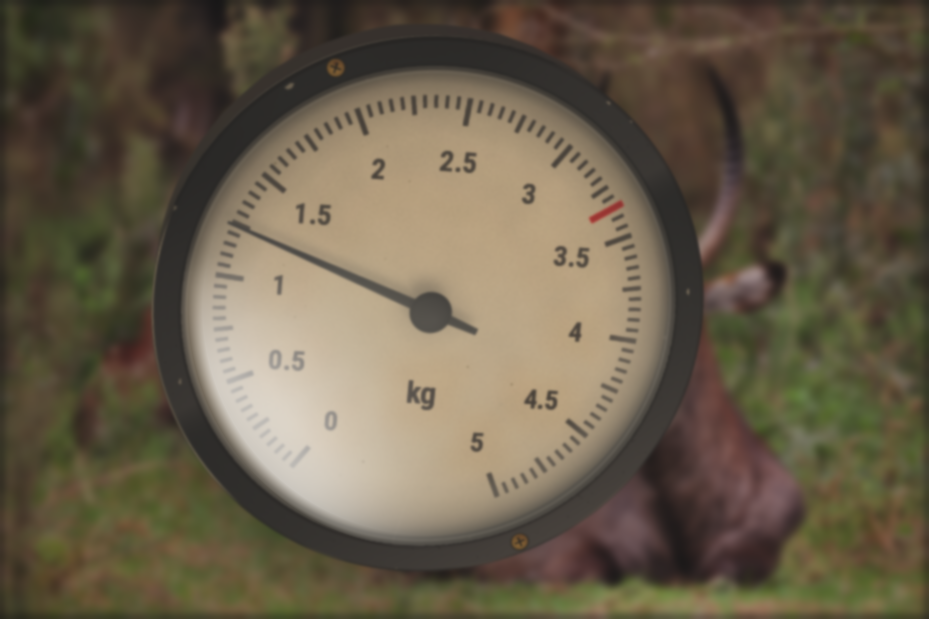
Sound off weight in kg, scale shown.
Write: 1.25 kg
